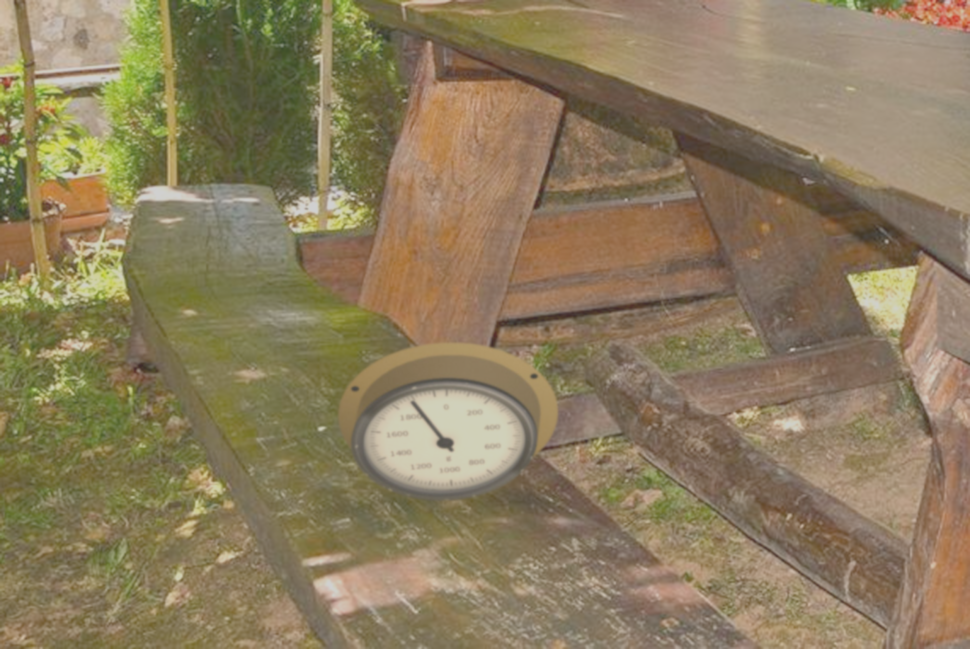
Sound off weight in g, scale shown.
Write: 1900 g
